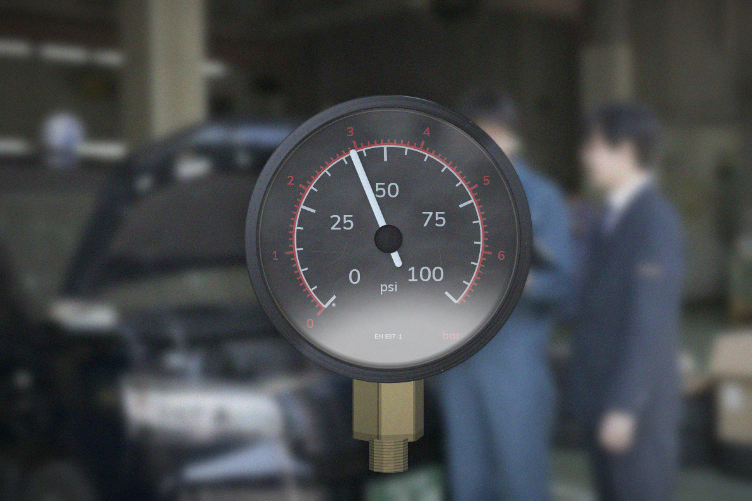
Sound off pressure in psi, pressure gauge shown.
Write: 42.5 psi
